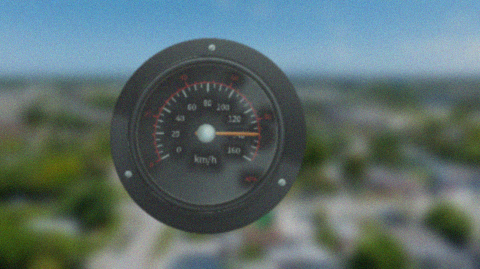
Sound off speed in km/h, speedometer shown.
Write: 140 km/h
